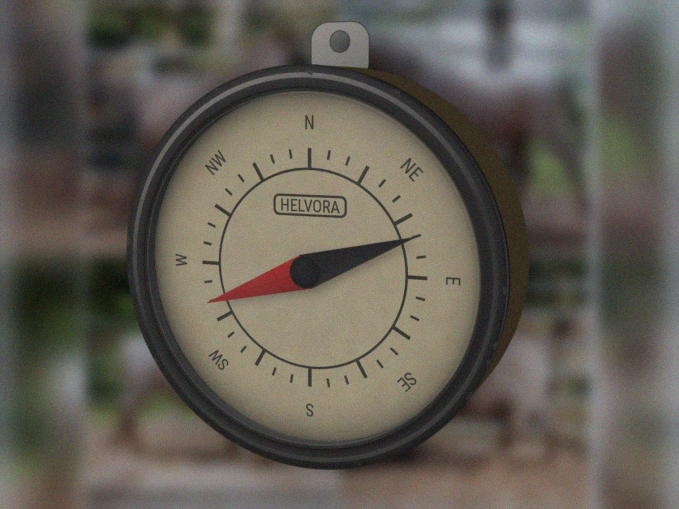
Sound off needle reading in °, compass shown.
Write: 250 °
